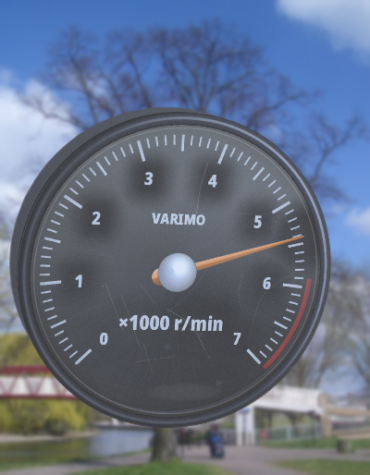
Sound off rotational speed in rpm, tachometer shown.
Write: 5400 rpm
